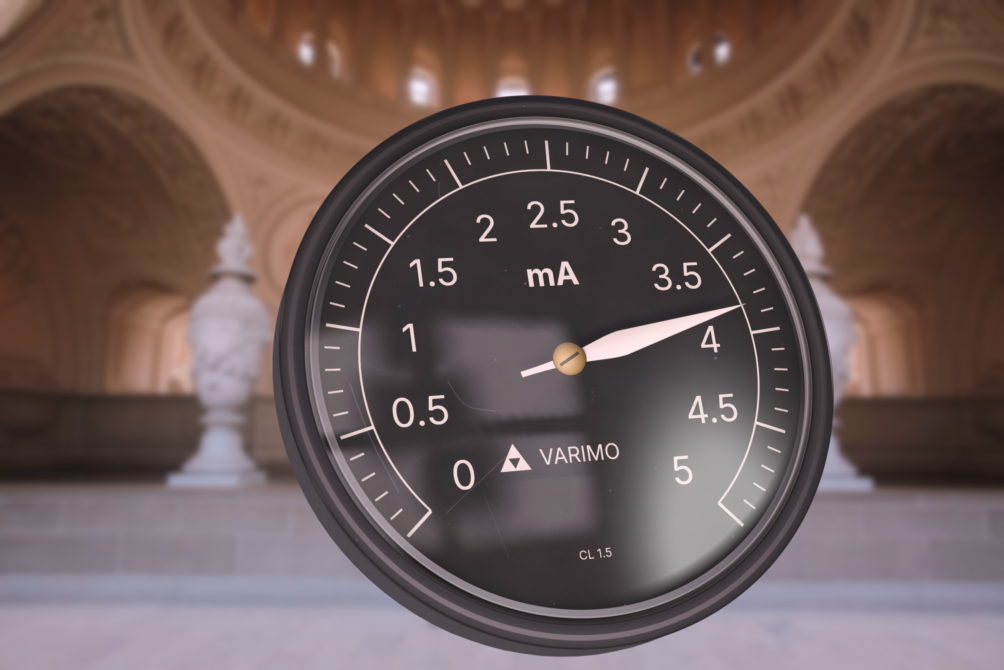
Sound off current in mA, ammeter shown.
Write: 3.85 mA
